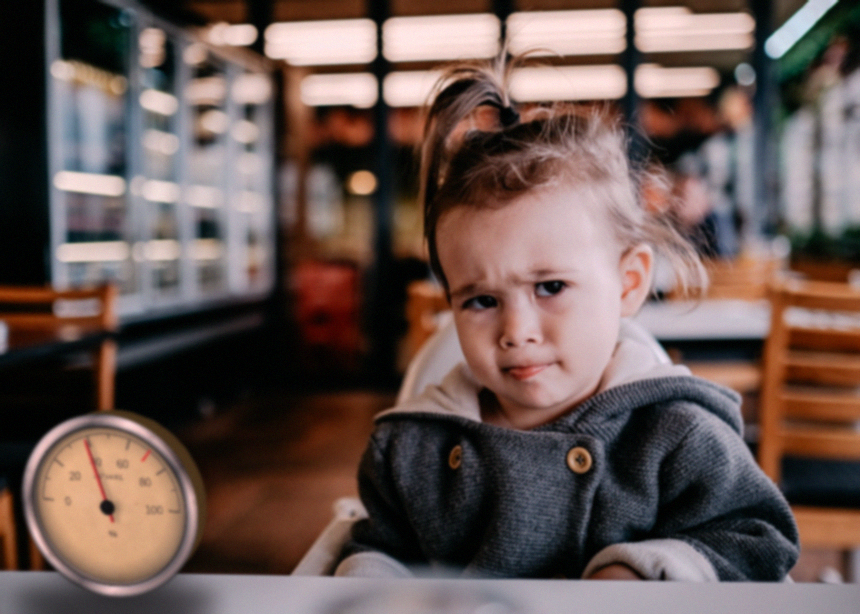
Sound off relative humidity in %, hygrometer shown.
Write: 40 %
